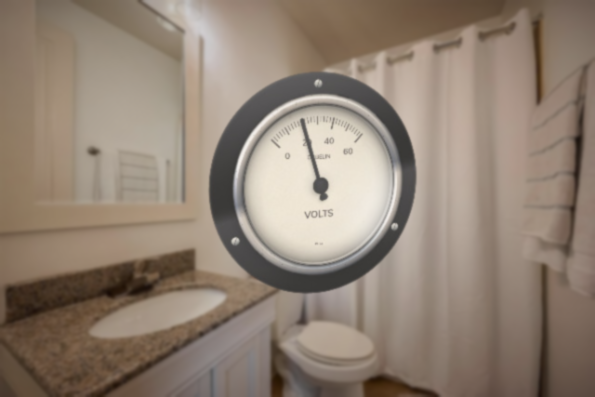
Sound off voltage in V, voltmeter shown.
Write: 20 V
